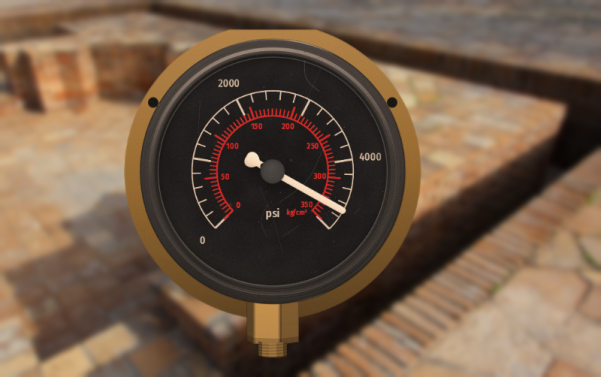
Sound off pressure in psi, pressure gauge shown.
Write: 4700 psi
